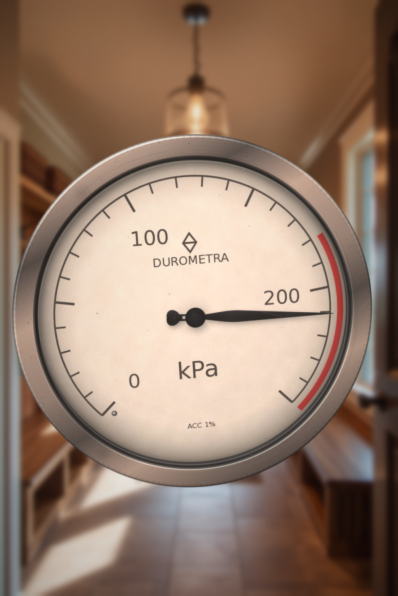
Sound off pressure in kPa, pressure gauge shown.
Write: 210 kPa
